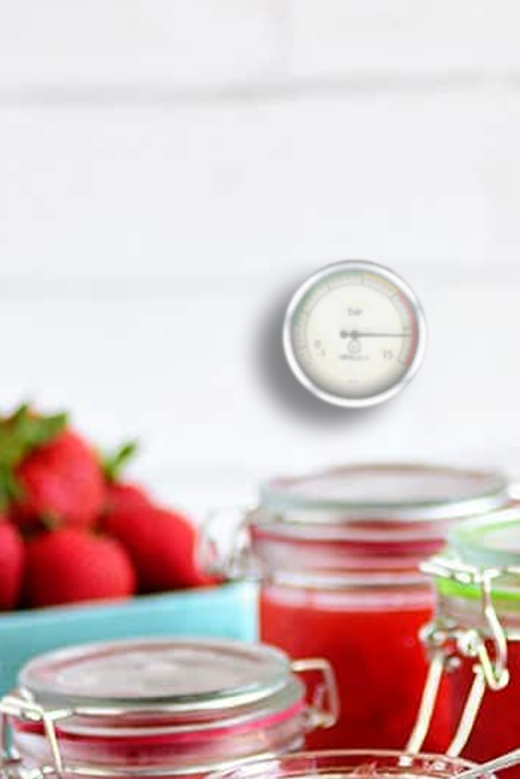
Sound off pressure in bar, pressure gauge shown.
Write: 13 bar
